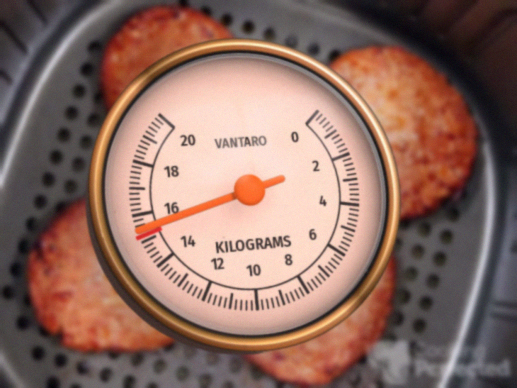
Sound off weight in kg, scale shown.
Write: 15.4 kg
